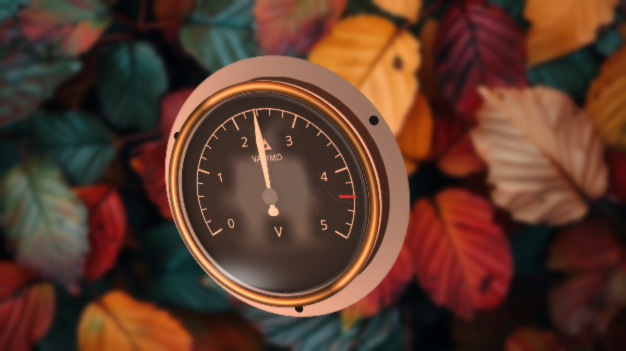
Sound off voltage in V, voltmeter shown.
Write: 2.4 V
